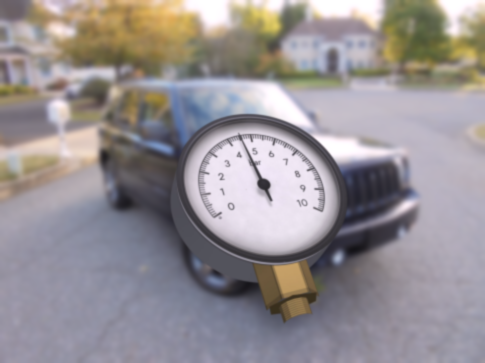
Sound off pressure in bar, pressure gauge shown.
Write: 4.5 bar
